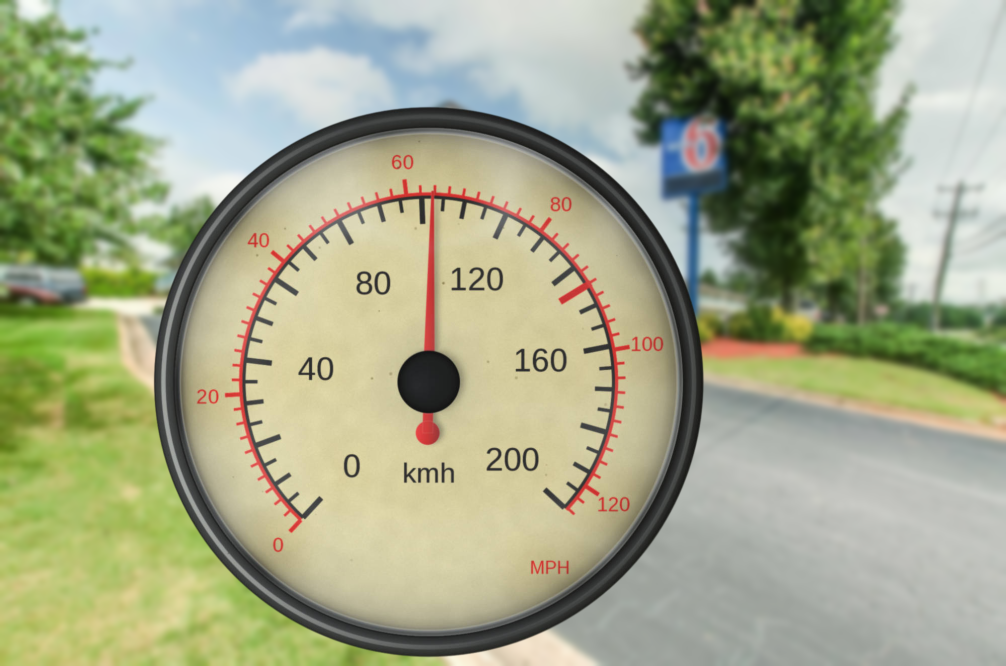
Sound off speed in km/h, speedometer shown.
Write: 102.5 km/h
